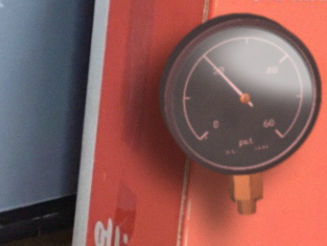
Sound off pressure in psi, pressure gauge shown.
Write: 20 psi
